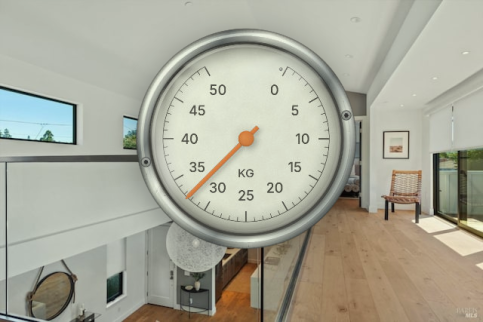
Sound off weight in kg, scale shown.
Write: 32.5 kg
